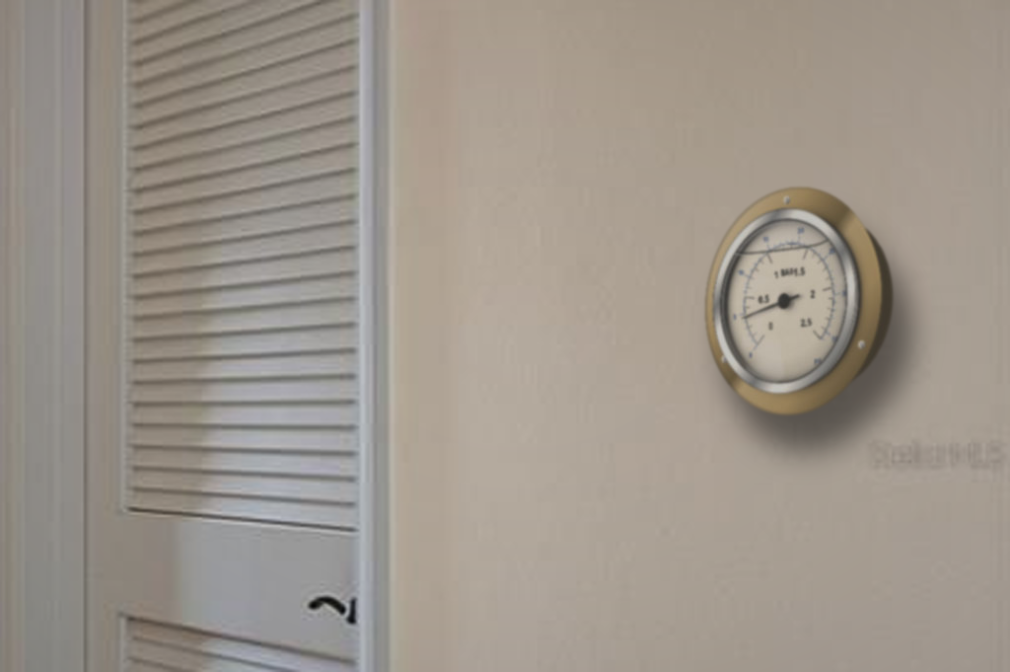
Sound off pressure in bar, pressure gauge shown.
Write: 0.3 bar
